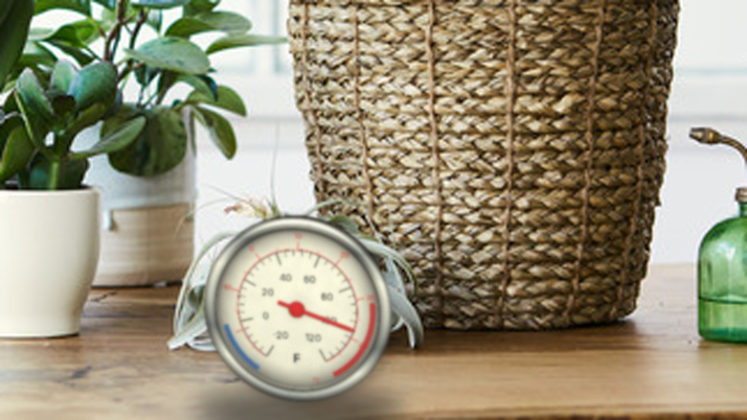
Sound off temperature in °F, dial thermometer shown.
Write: 100 °F
